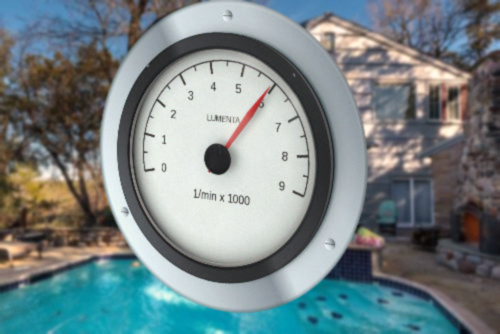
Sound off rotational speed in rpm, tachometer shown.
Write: 6000 rpm
